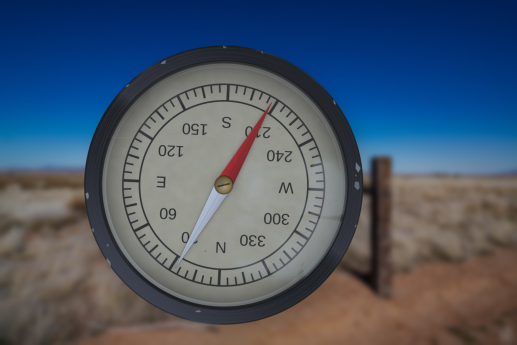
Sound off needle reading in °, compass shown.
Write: 207.5 °
